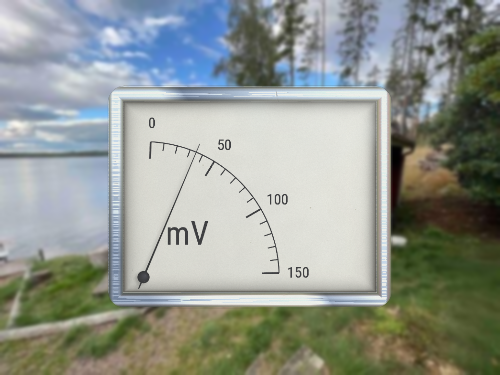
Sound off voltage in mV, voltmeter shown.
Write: 35 mV
